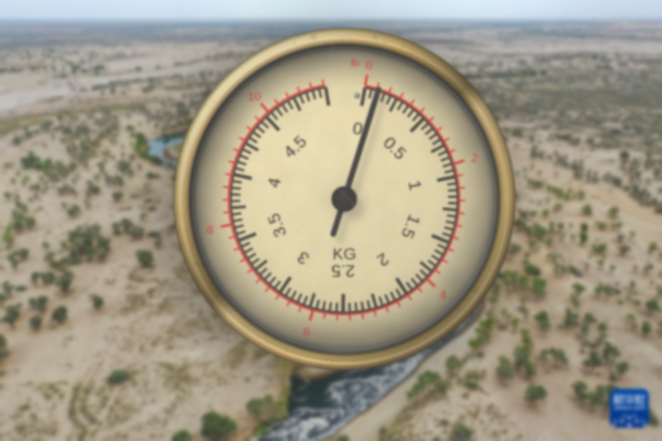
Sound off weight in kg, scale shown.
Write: 0.1 kg
